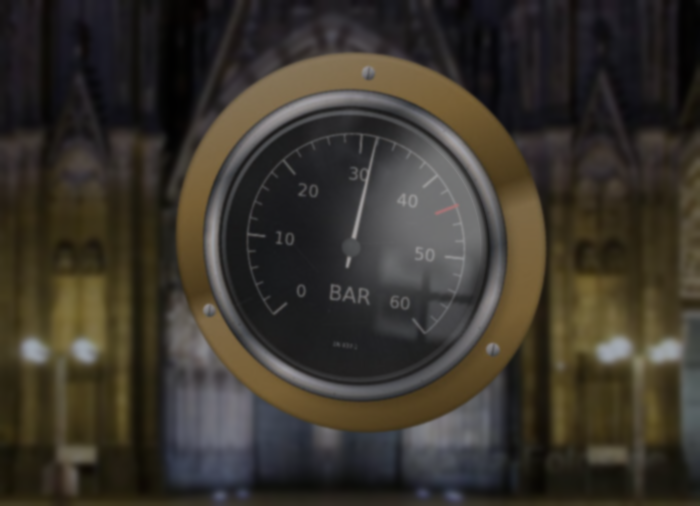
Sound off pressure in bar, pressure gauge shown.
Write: 32 bar
